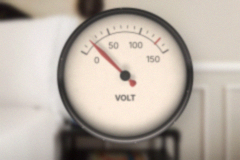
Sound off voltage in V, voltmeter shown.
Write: 20 V
